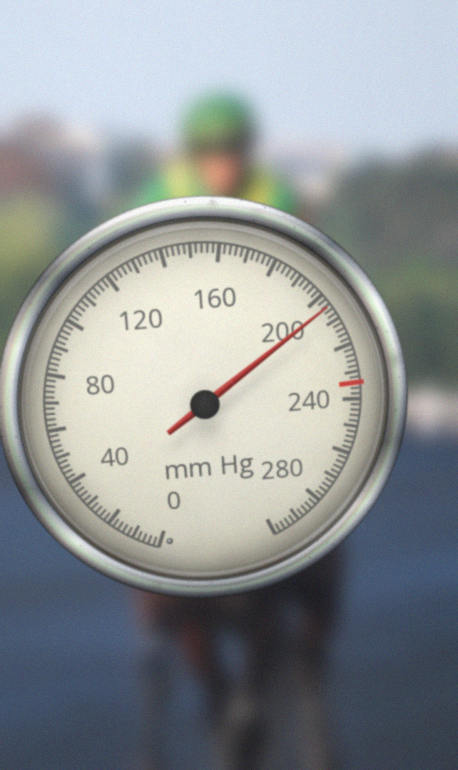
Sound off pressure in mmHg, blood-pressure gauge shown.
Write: 204 mmHg
